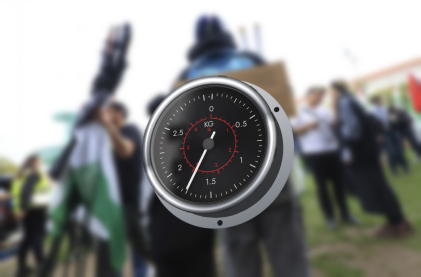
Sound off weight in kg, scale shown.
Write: 1.75 kg
